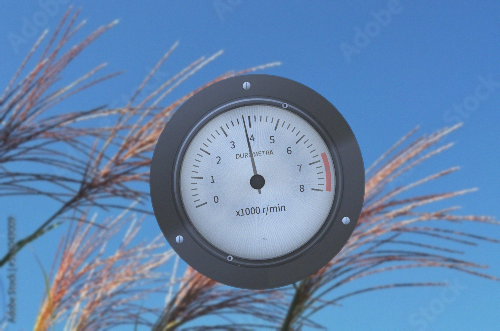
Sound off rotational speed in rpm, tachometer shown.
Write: 3800 rpm
